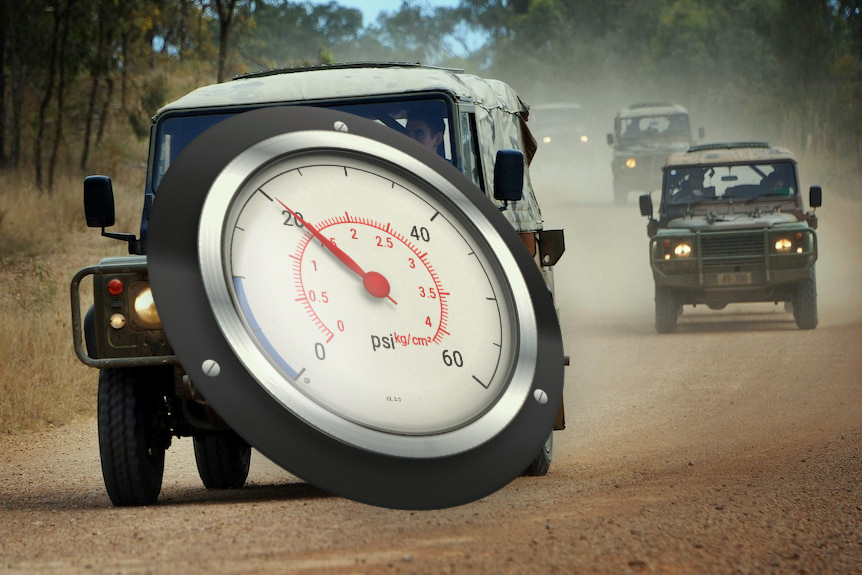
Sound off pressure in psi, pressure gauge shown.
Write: 20 psi
